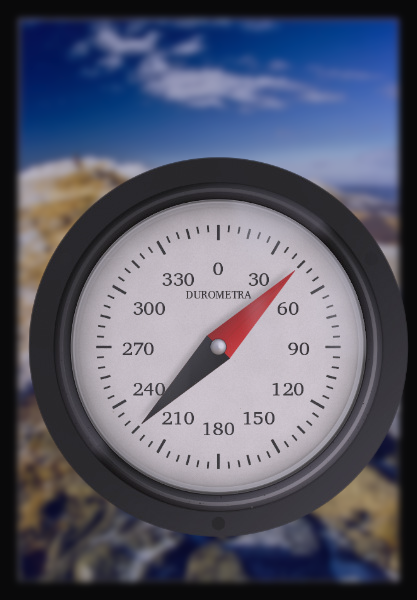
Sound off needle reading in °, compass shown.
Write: 45 °
